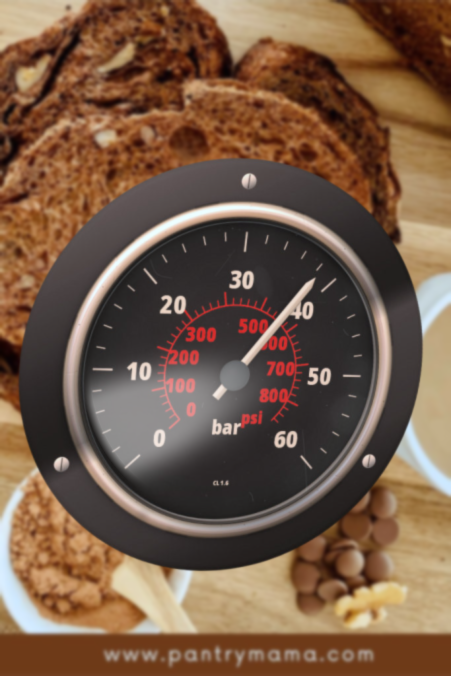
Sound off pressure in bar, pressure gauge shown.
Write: 38 bar
